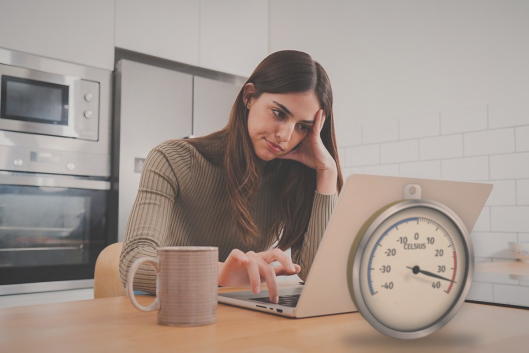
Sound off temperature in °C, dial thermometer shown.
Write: 35 °C
